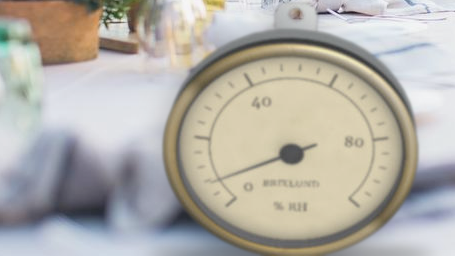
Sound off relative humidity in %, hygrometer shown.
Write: 8 %
